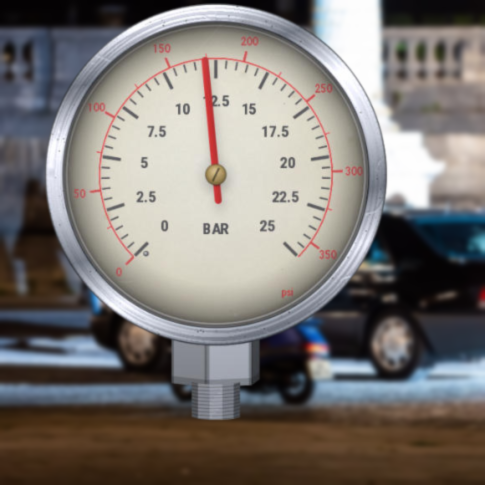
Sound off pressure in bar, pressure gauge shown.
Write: 12 bar
